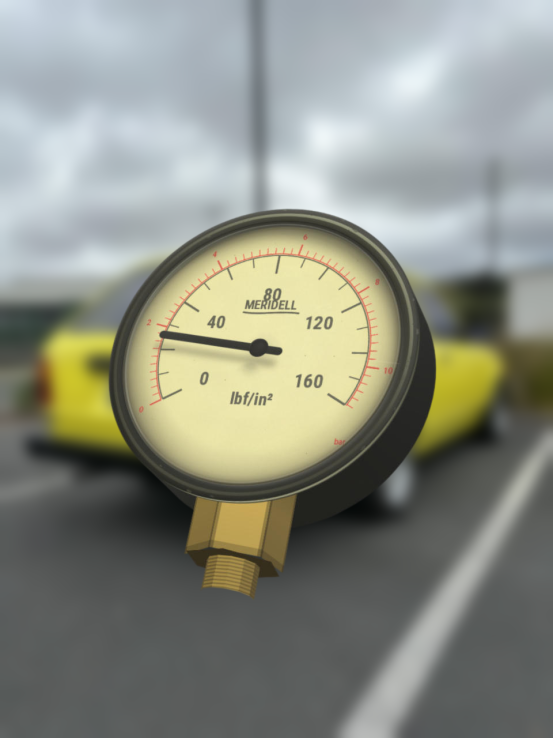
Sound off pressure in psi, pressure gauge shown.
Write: 25 psi
